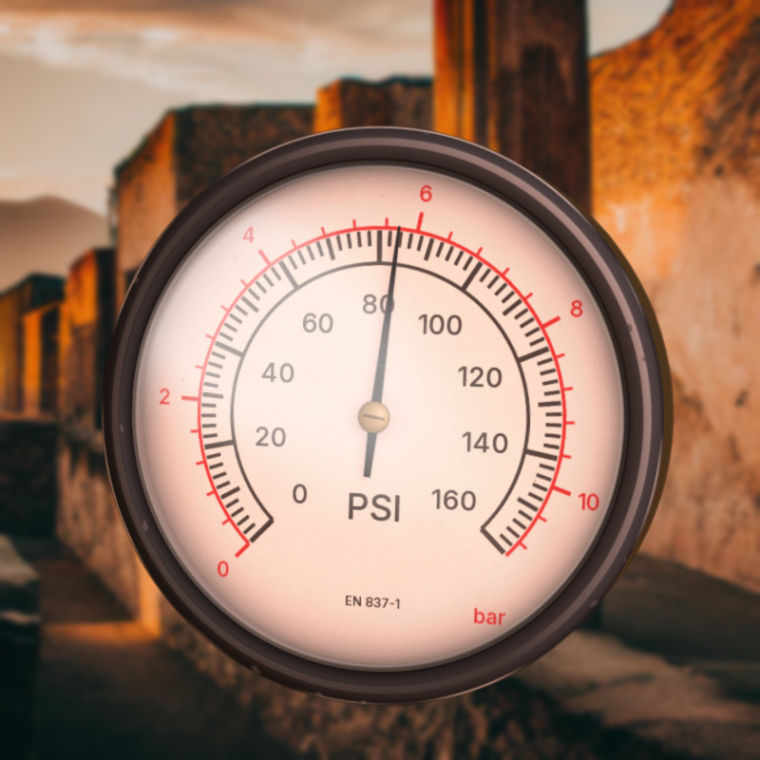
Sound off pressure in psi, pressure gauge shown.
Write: 84 psi
